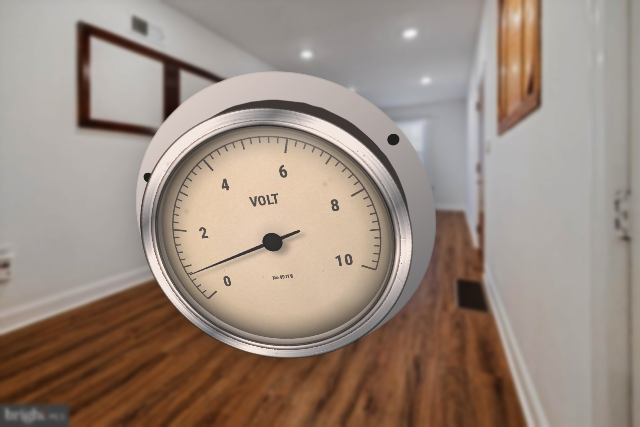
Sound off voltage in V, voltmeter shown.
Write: 0.8 V
